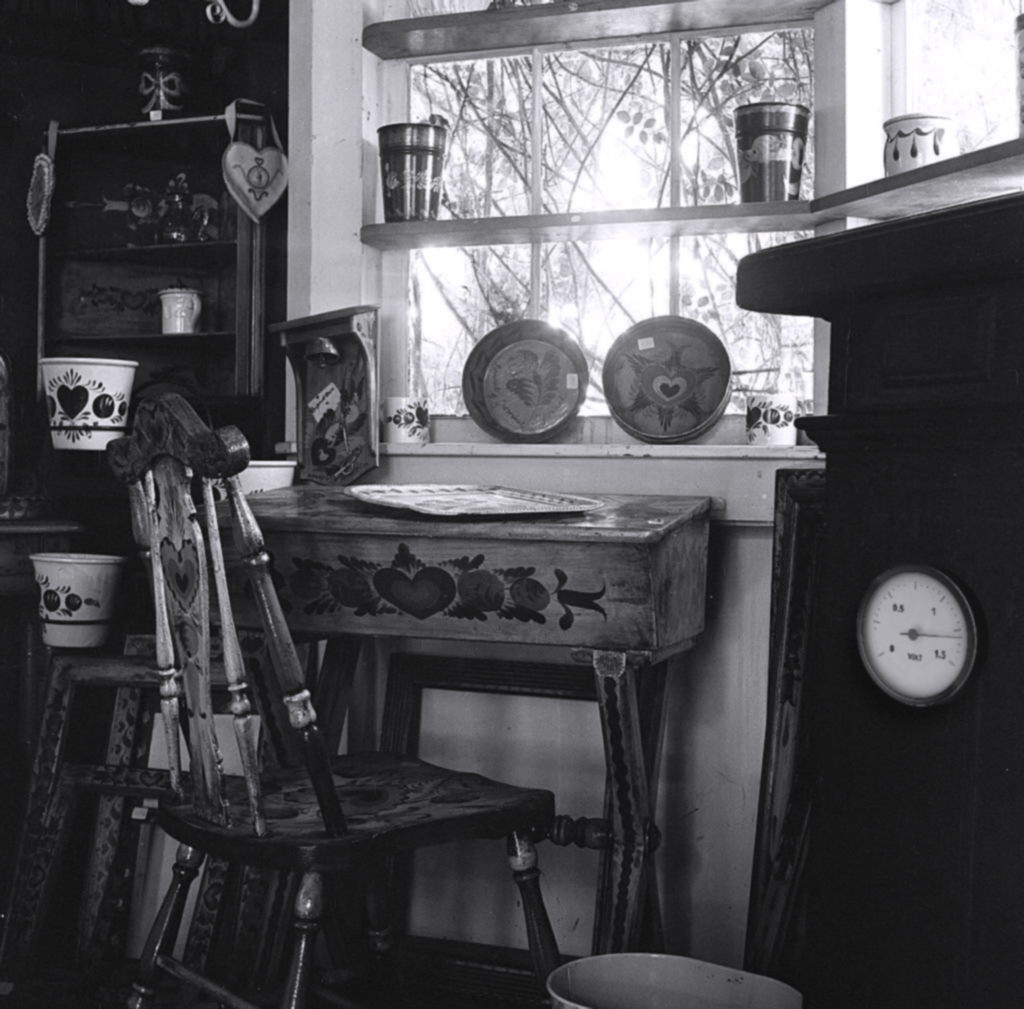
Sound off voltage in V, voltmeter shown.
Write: 1.3 V
